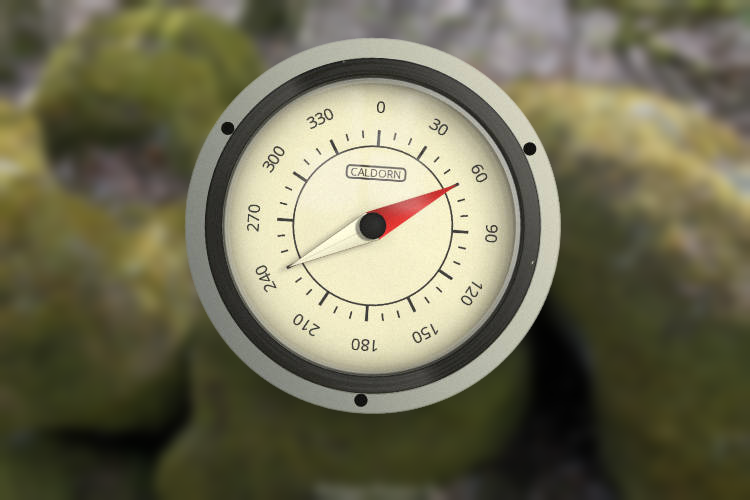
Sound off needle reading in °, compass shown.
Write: 60 °
